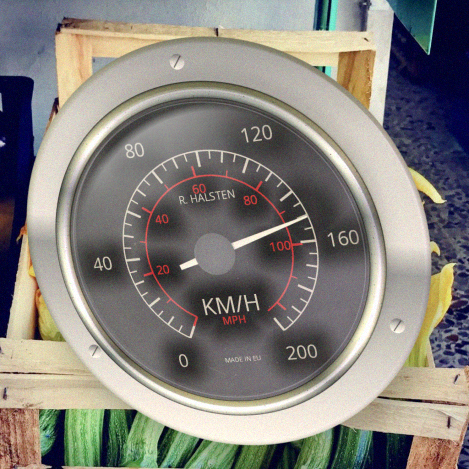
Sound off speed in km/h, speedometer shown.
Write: 150 km/h
